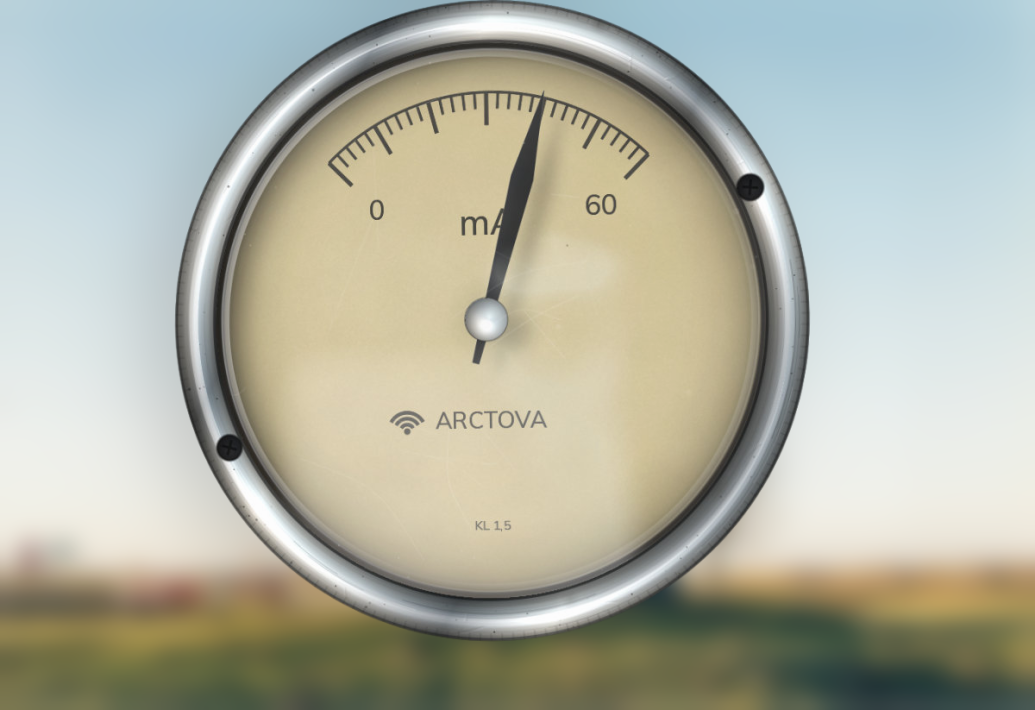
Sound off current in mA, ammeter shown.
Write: 40 mA
